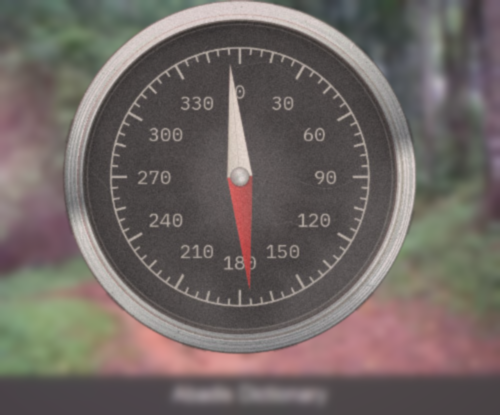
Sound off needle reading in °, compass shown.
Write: 175 °
